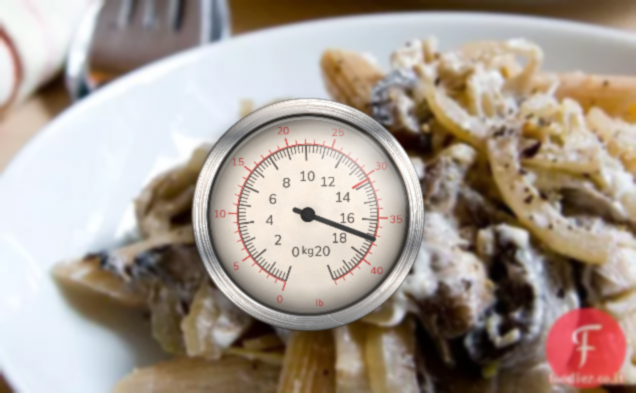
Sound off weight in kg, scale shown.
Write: 17 kg
